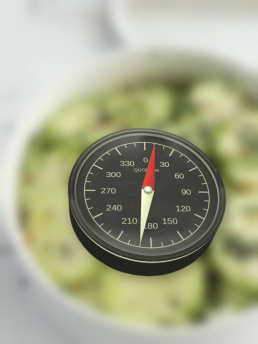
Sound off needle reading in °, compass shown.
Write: 10 °
